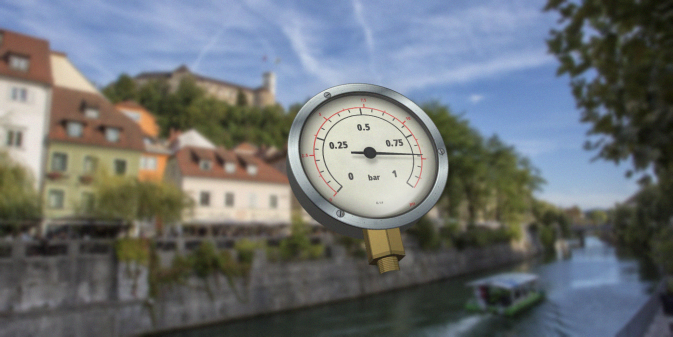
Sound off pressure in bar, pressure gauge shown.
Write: 0.85 bar
